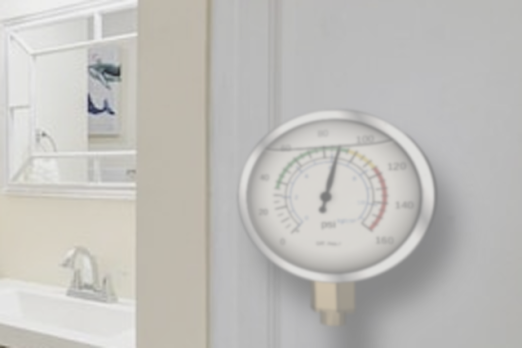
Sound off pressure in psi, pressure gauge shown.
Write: 90 psi
